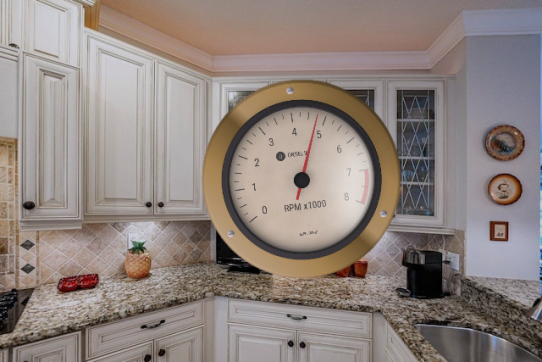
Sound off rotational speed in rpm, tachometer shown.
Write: 4750 rpm
